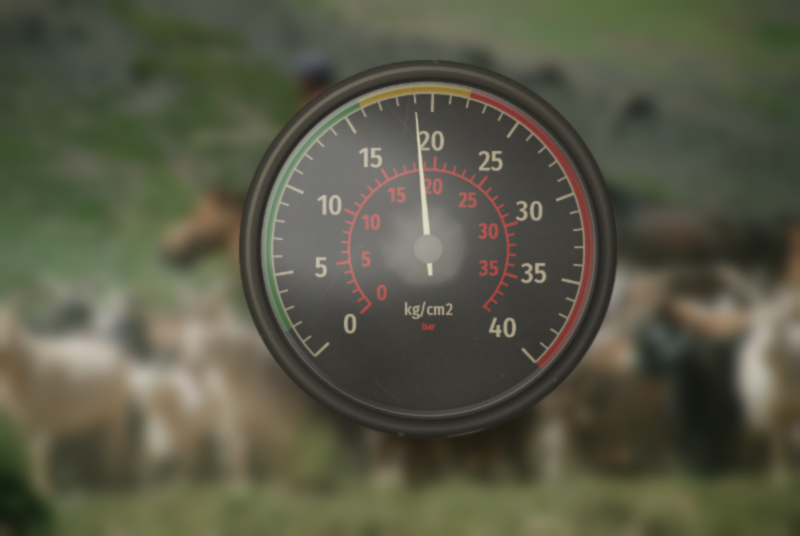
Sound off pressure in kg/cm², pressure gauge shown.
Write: 19 kg/cm²
